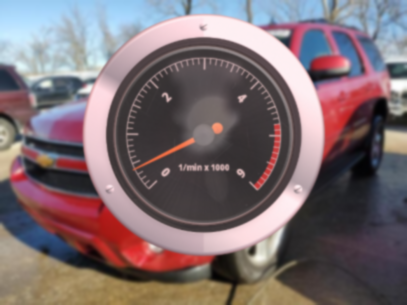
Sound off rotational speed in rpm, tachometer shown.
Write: 400 rpm
